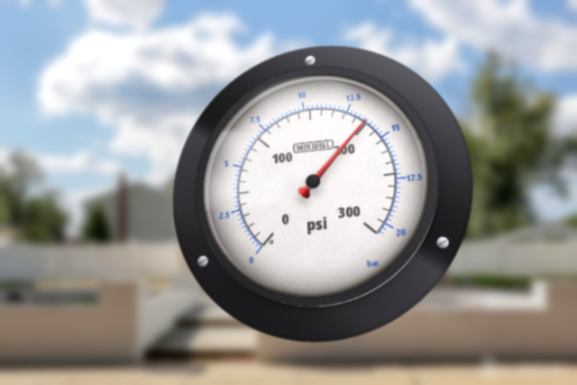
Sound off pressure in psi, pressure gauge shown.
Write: 200 psi
